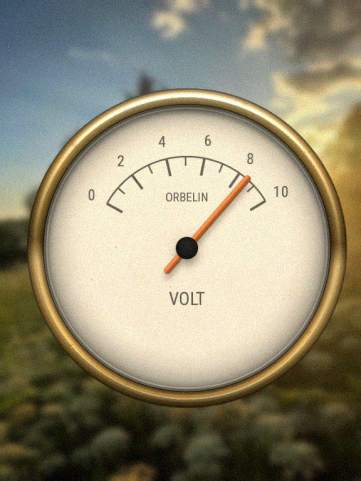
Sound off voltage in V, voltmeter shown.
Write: 8.5 V
